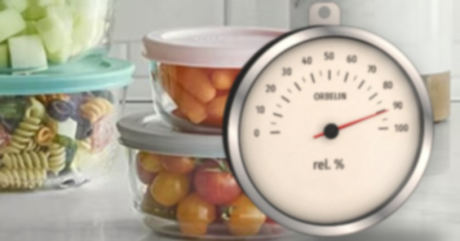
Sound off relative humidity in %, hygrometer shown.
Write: 90 %
